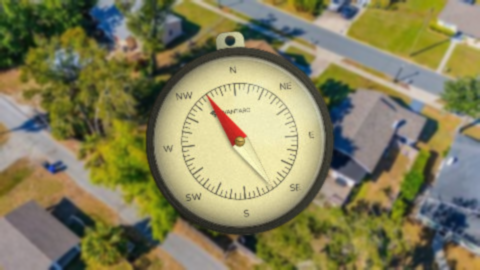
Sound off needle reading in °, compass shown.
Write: 330 °
